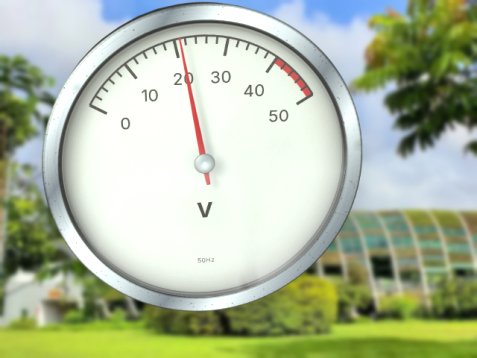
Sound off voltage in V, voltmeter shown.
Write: 21 V
